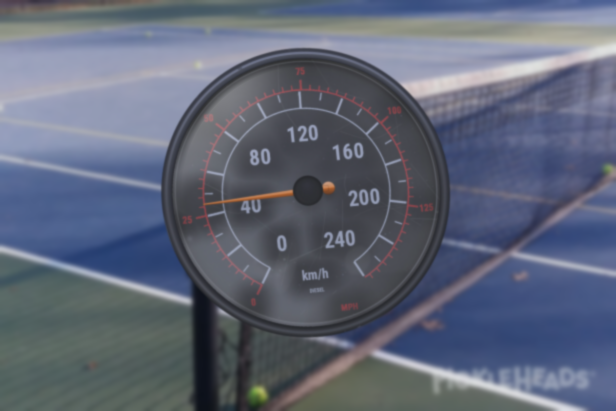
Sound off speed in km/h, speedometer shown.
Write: 45 km/h
